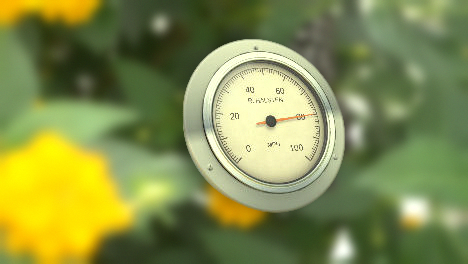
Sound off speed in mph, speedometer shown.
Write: 80 mph
